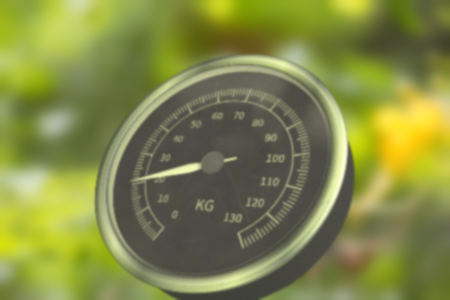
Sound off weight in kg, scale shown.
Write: 20 kg
